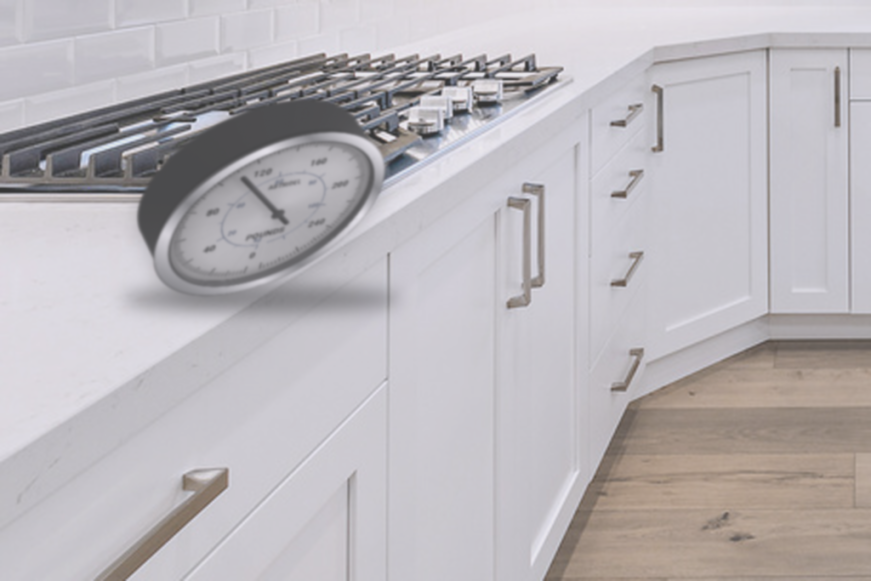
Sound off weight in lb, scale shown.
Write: 110 lb
